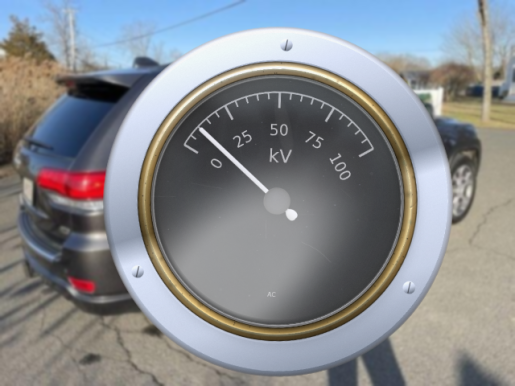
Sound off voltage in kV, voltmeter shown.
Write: 10 kV
